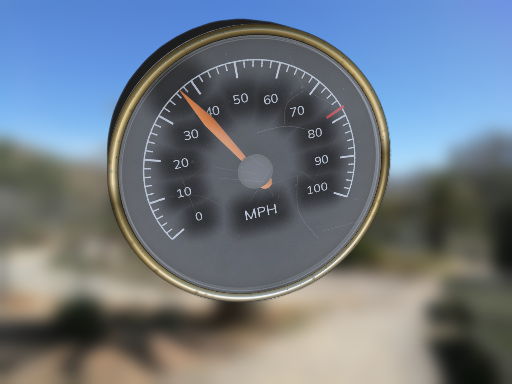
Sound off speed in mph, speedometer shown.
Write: 37 mph
